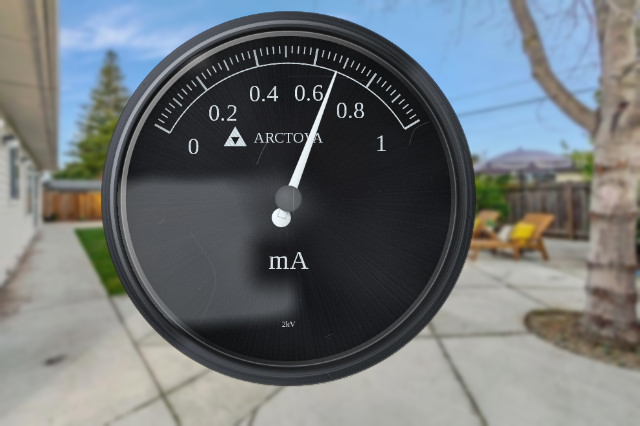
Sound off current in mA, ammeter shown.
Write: 0.68 mA
